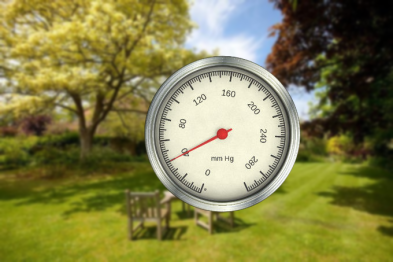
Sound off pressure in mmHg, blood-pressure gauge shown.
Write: 40 mmHg
